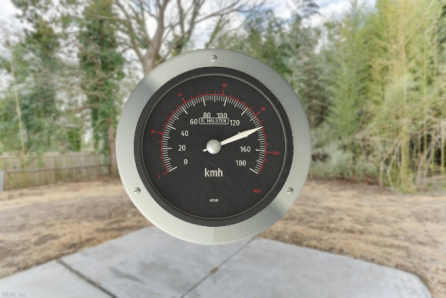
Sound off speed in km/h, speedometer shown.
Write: 140 km/h
